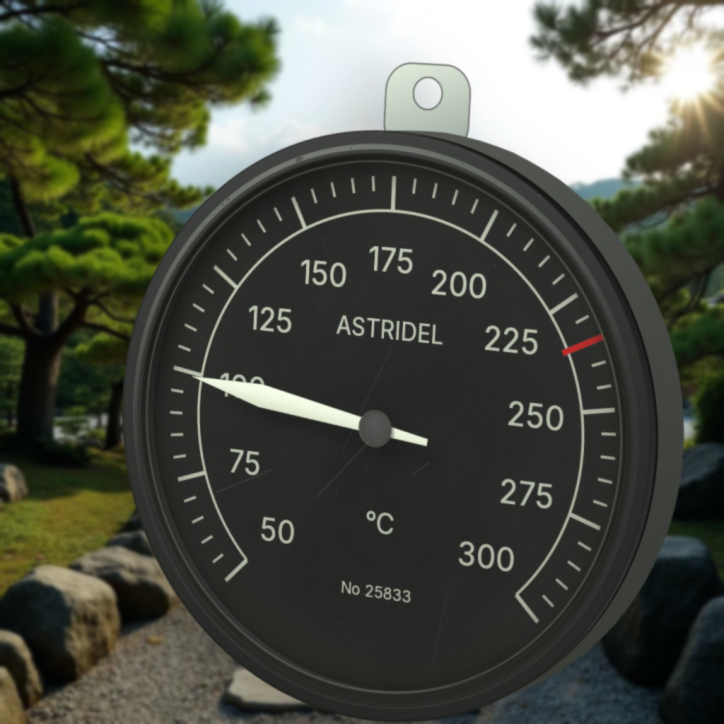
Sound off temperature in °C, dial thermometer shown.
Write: 100 °C
